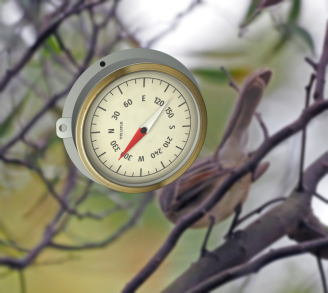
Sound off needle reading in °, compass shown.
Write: 310 °
